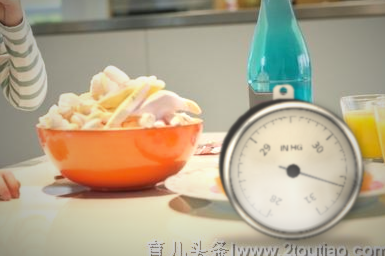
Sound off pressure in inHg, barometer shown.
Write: 30.6 inHg
